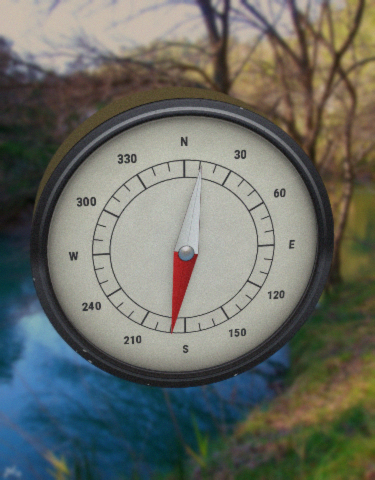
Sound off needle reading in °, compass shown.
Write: 190 °
